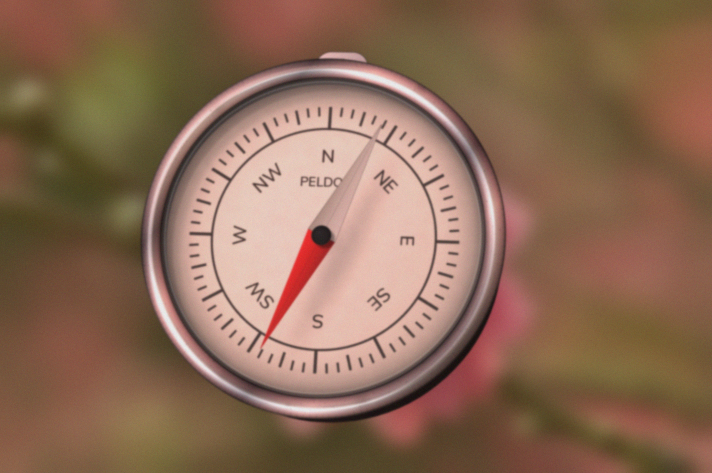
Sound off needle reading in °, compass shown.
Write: 205 °
